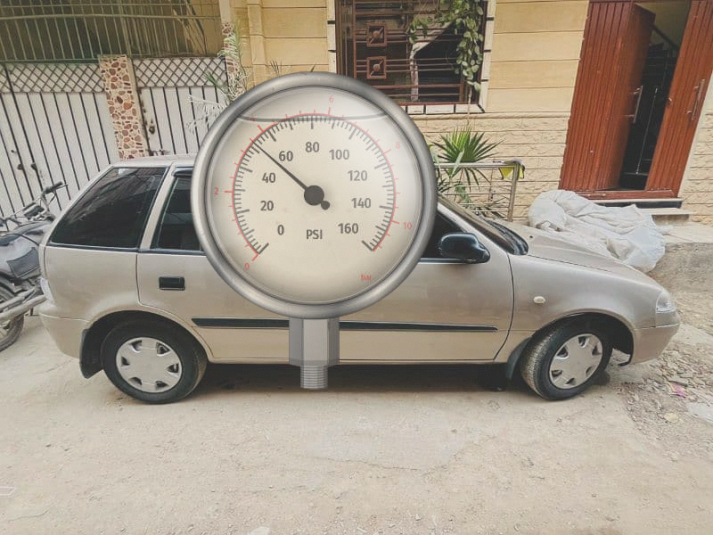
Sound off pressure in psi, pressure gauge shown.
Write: 52 psi
